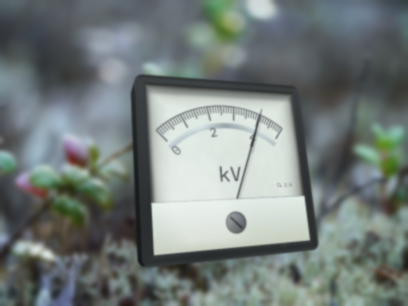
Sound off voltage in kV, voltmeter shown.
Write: 4 kV
